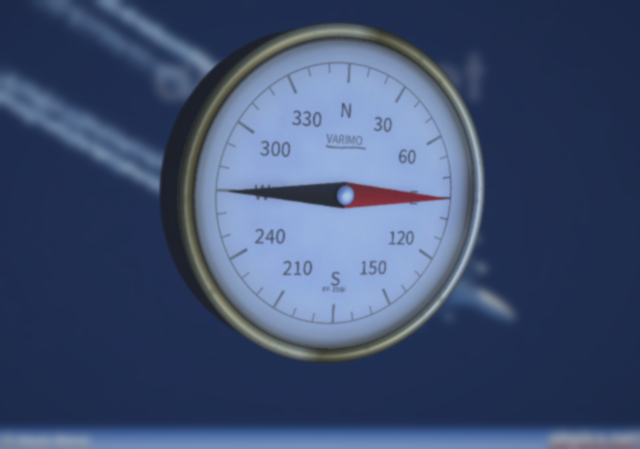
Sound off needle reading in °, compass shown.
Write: 90 °
